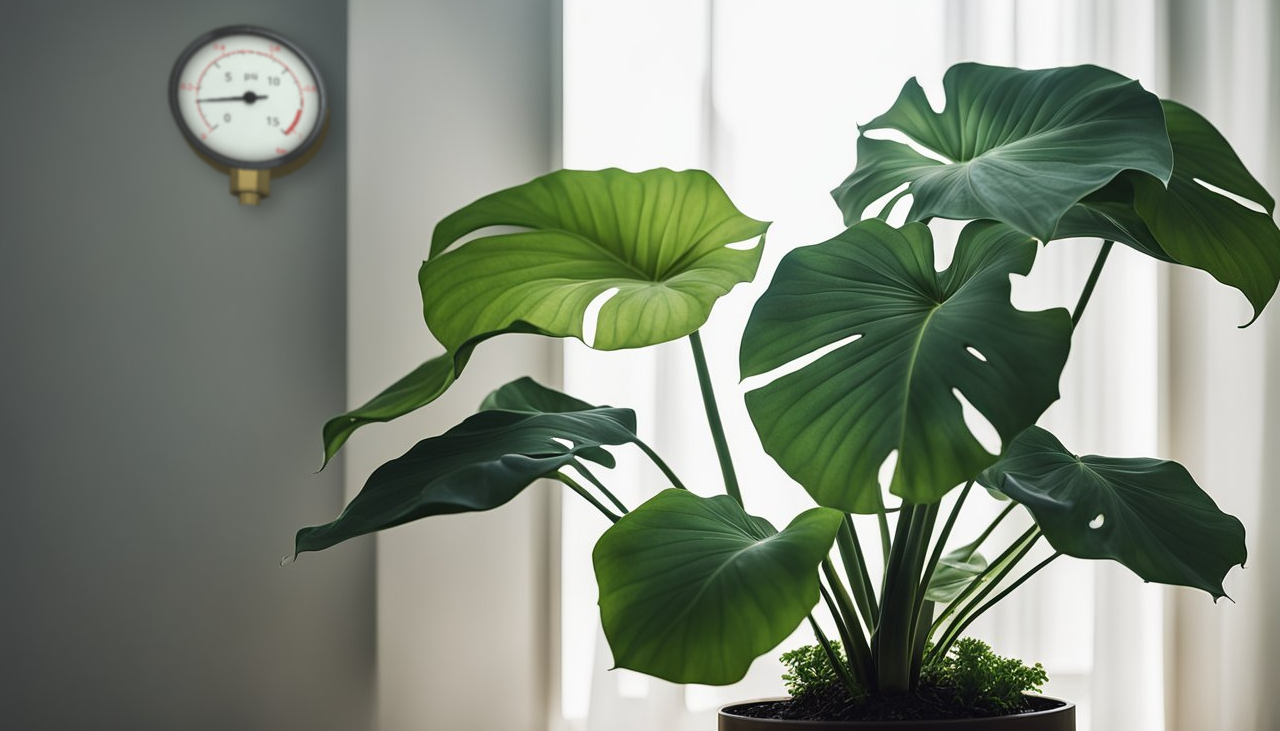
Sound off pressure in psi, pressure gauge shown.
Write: 2 psi
